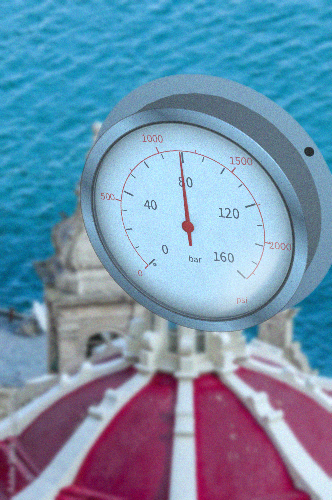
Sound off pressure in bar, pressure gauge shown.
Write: 80 bar
